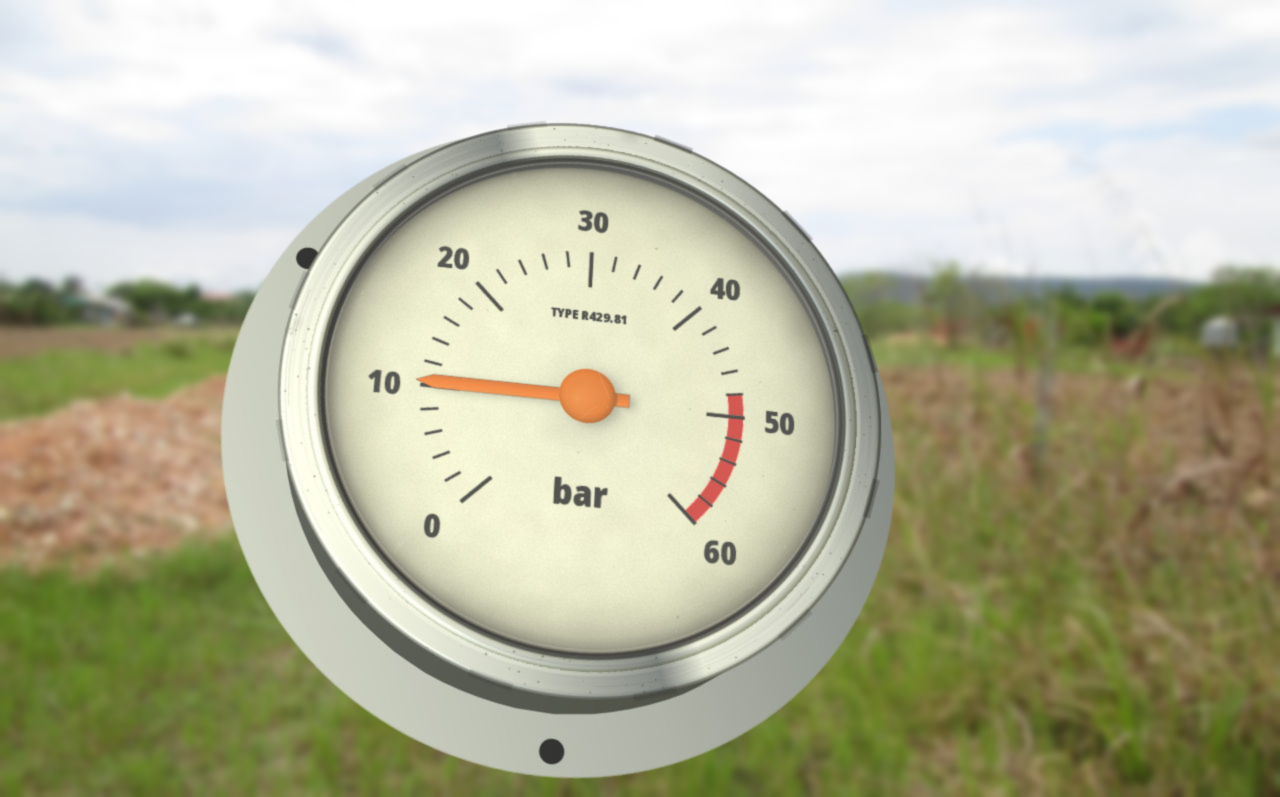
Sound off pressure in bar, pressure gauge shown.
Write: 10 bar
